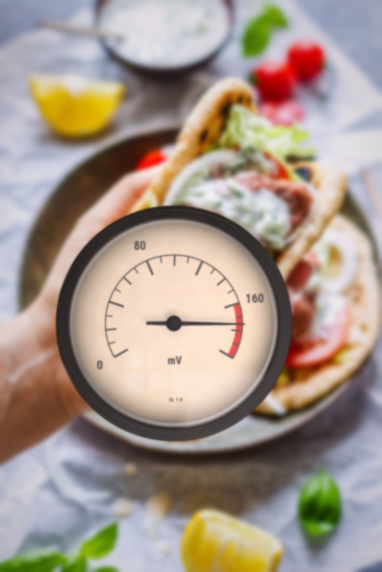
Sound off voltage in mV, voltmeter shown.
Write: 175 mV
